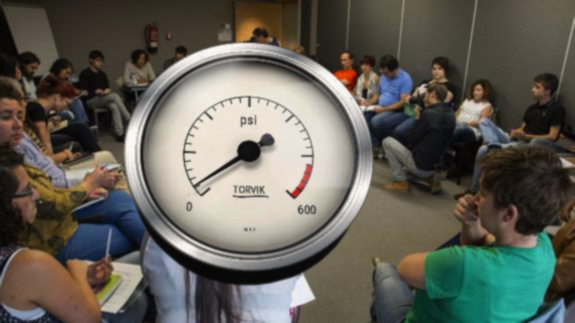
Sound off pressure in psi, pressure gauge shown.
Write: 20 psi
